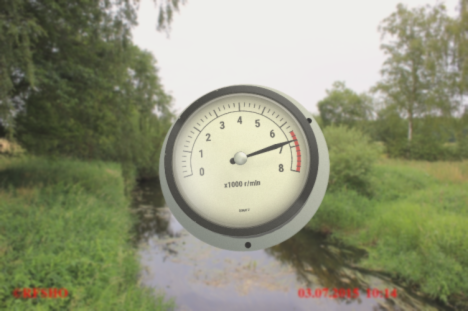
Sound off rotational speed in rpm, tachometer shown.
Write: 6800 rpm
